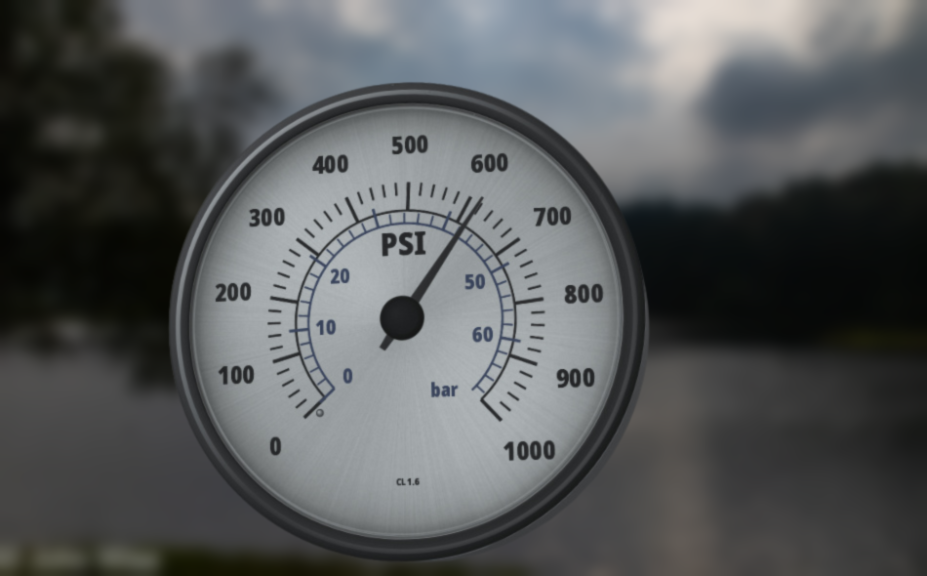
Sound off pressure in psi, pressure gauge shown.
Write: 620 psi
